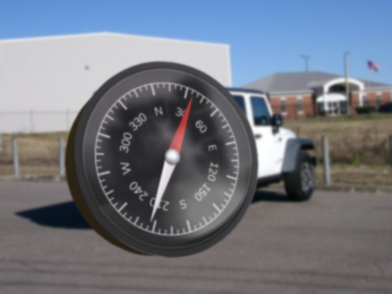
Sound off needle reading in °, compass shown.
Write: 35 °
